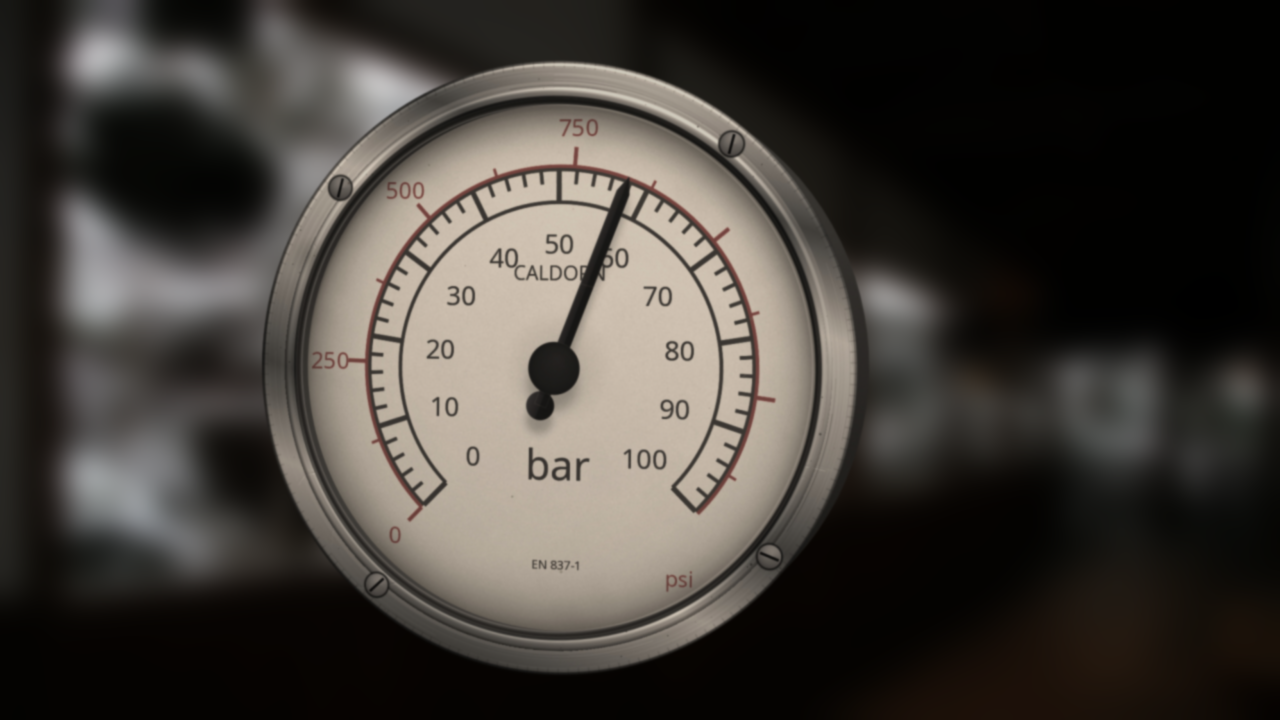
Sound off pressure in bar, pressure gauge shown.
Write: 58 bar
